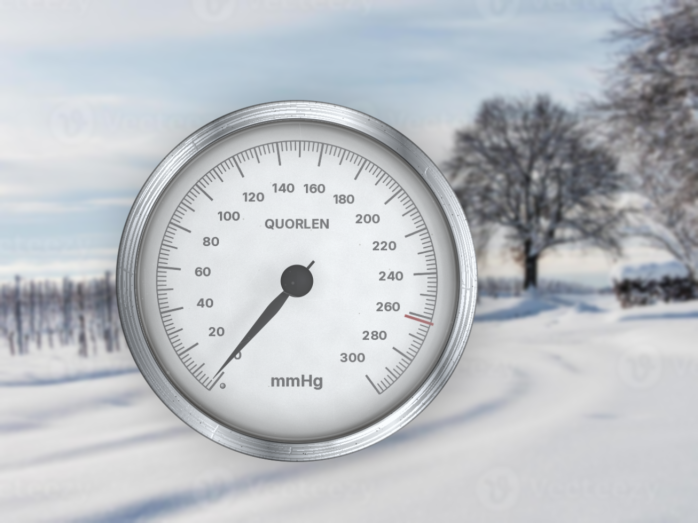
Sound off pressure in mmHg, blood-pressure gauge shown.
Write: 2 mmHg
